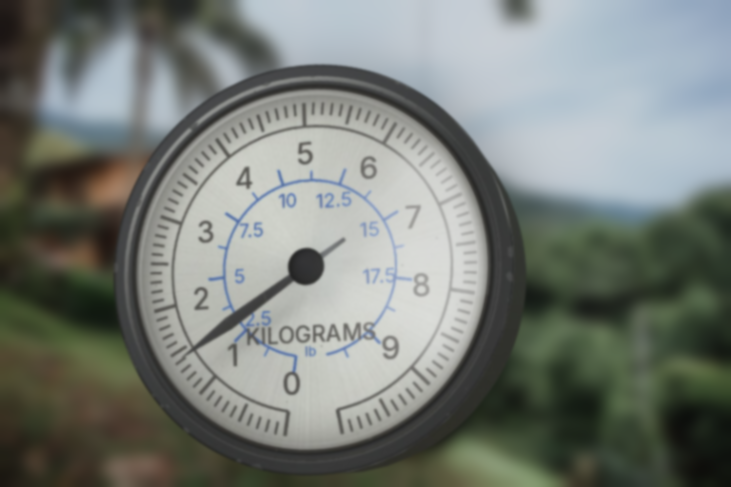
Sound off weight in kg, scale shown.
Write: 1.4 kg
